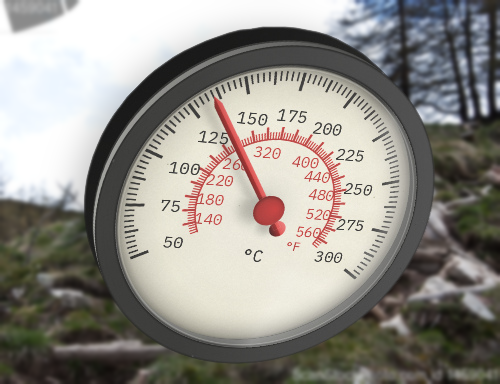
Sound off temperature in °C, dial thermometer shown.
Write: 135 °C
